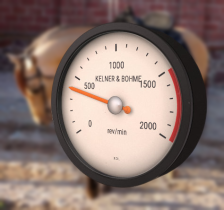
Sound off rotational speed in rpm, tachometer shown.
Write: 400 rpm
